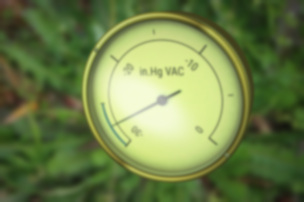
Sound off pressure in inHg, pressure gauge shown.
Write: -27.5 inHg
